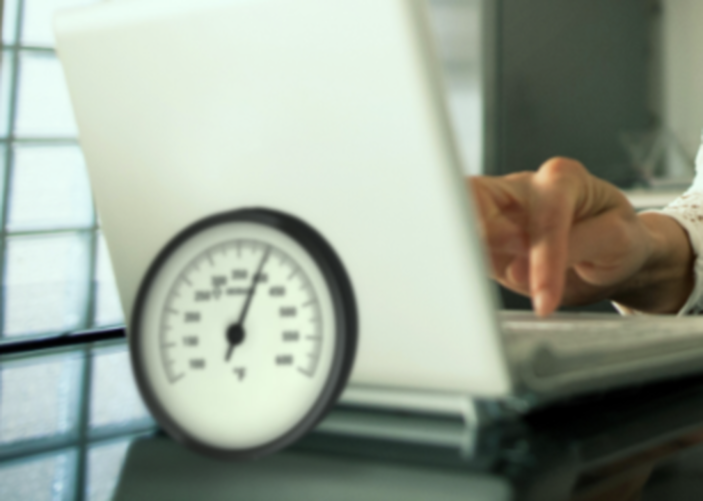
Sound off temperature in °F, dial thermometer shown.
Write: 400 °F
